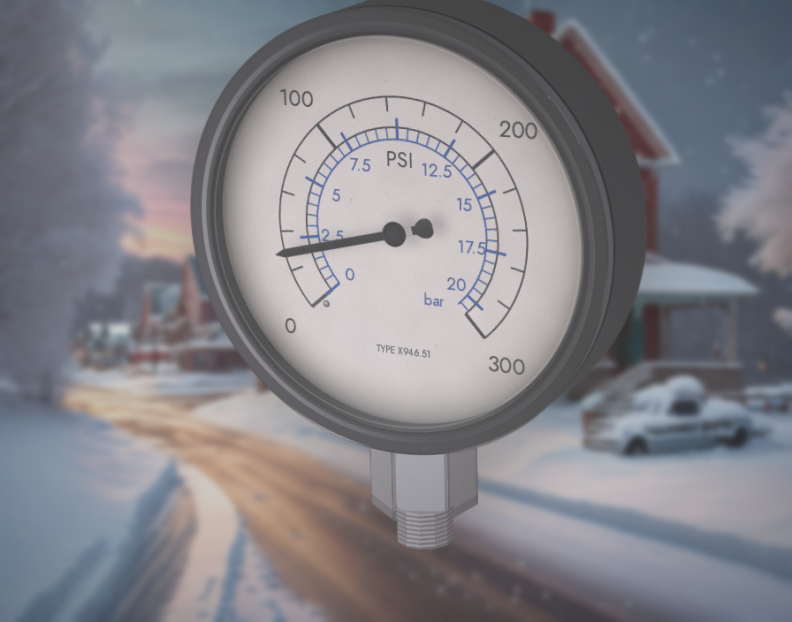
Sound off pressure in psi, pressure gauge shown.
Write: 30 psi
